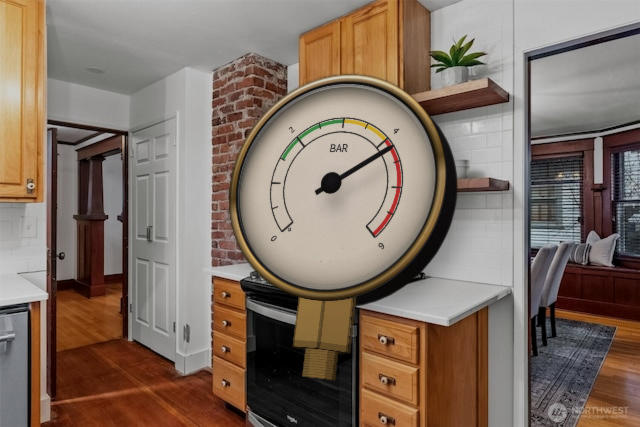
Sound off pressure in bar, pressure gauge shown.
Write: 4.25 bar
